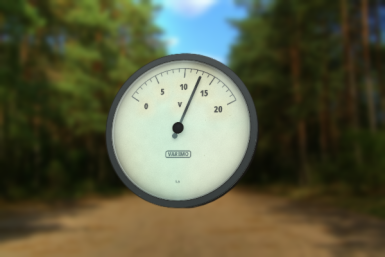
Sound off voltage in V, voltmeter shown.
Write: 13 V
